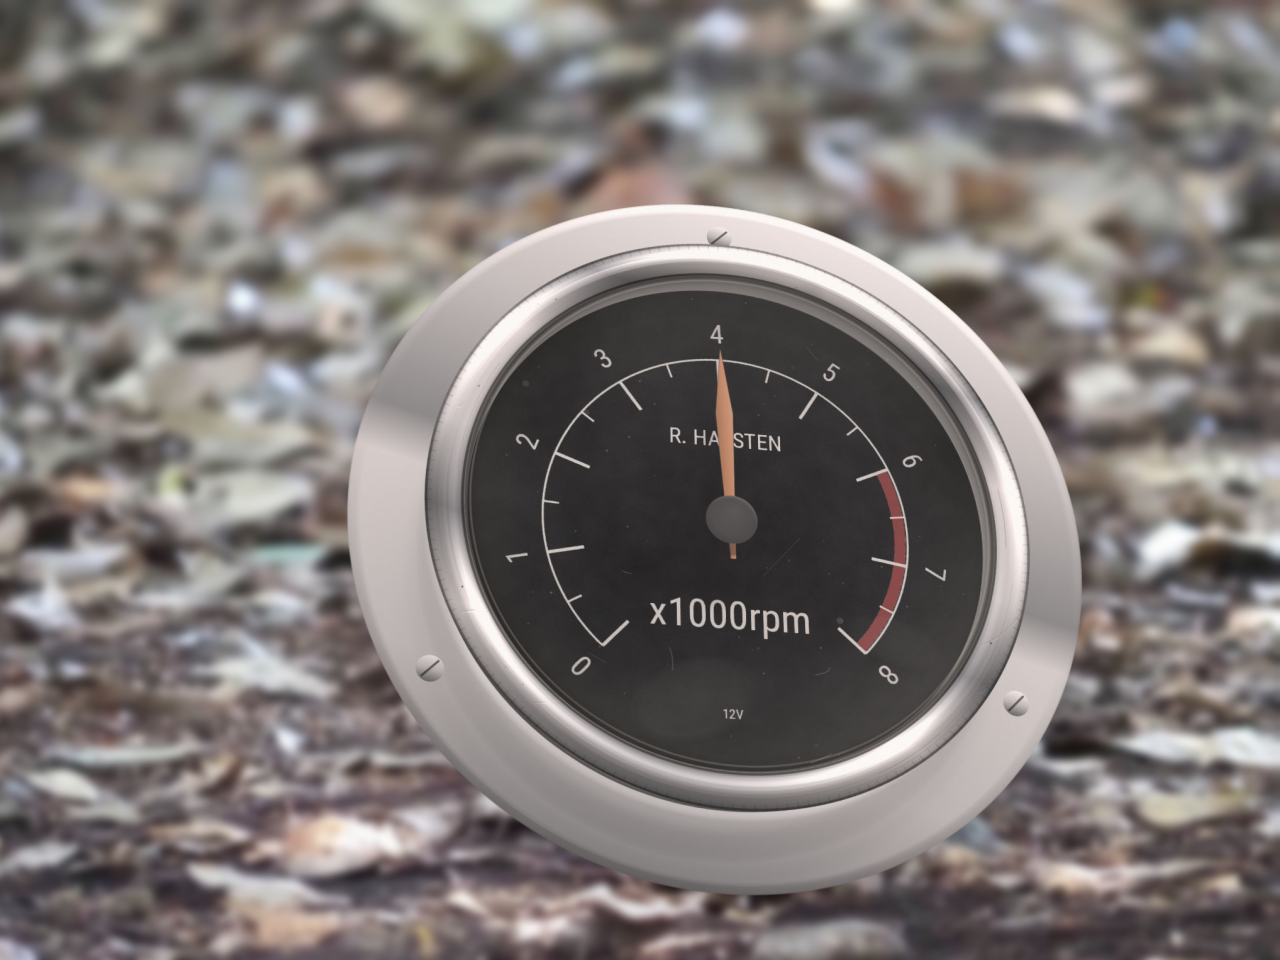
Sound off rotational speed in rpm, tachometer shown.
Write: 4000 rpm
